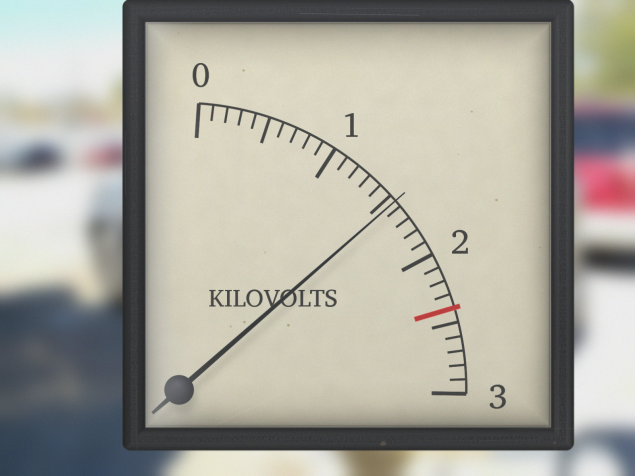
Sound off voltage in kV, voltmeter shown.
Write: 1.55 kV
